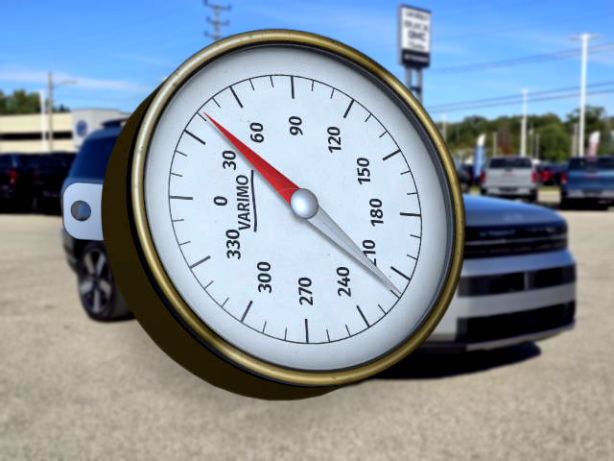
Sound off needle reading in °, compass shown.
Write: 40 °
